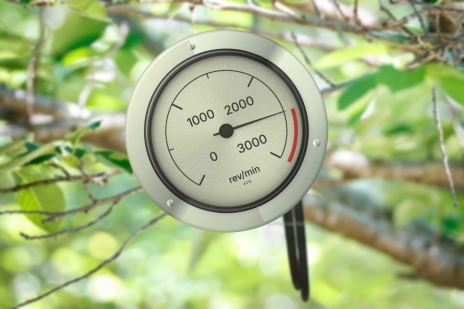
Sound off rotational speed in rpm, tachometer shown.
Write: 2500 rpm
